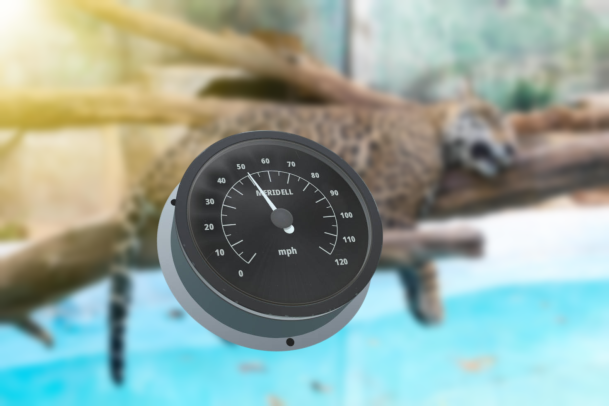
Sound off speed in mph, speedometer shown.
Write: 50 mph
